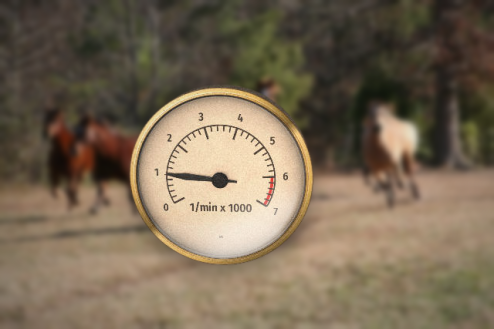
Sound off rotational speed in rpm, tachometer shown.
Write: 1000 rpm
